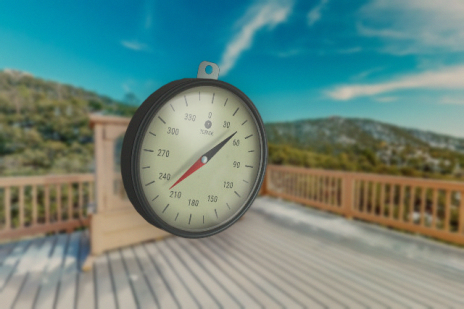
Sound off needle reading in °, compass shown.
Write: 225 °
